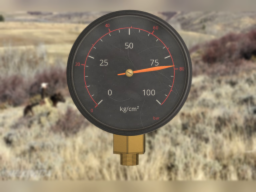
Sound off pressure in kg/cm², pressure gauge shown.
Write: 80 kg/cm²
